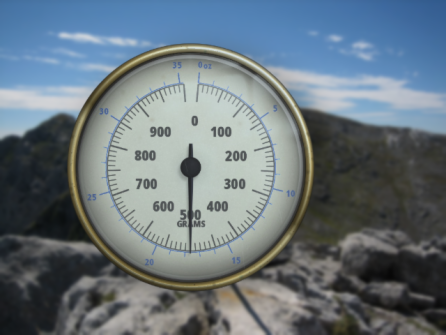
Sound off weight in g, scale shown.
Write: 500 g
